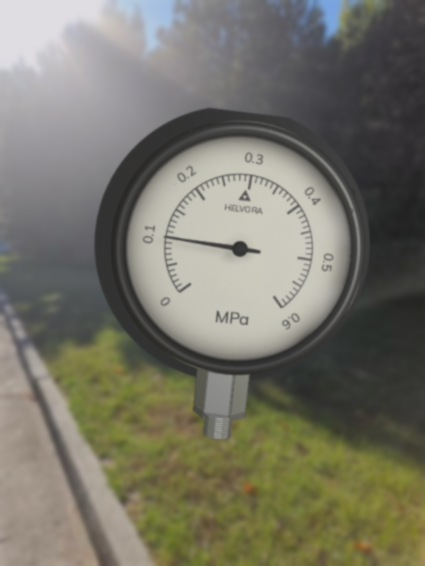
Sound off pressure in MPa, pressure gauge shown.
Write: 0.1 MPa
